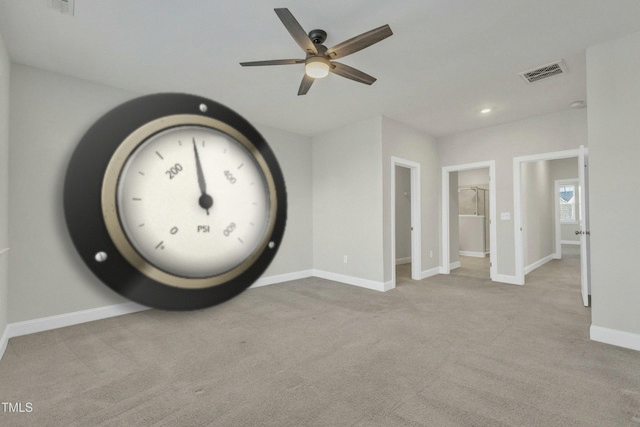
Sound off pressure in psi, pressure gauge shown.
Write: 275 psi
